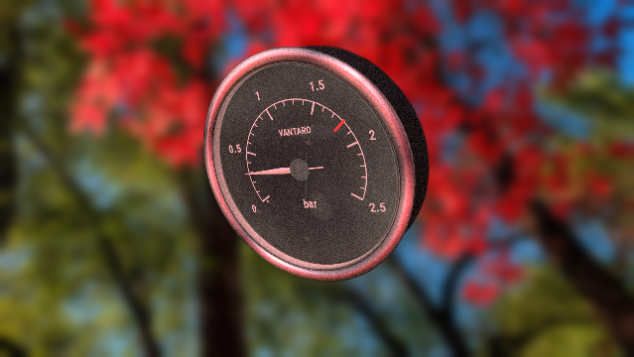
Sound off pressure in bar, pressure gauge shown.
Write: 0.3 bar
